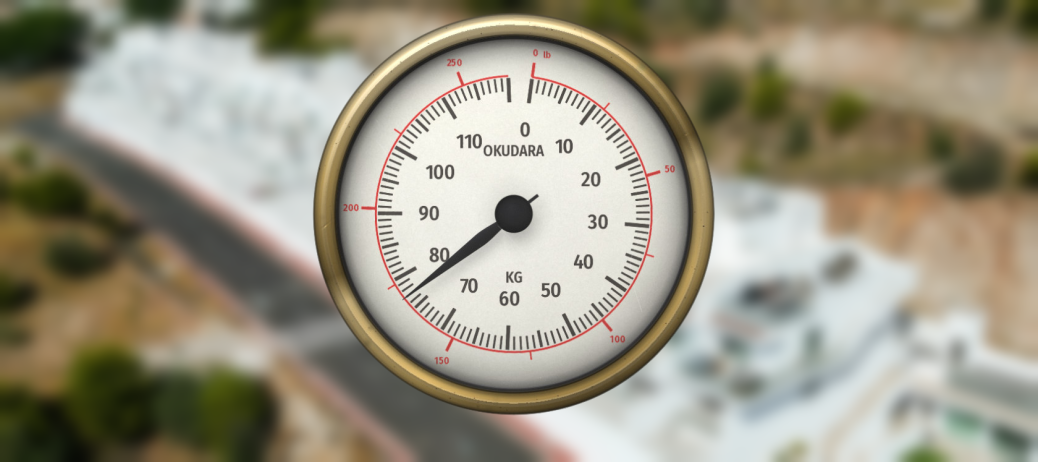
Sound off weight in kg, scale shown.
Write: 77 kg
